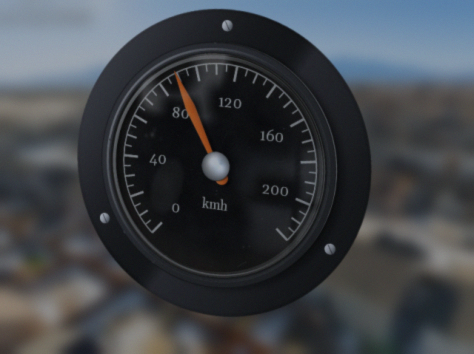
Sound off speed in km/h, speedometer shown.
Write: 90 km/h
